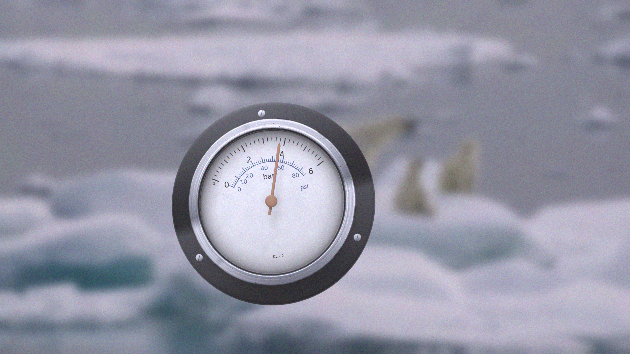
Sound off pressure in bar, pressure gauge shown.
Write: 3.8 bar
